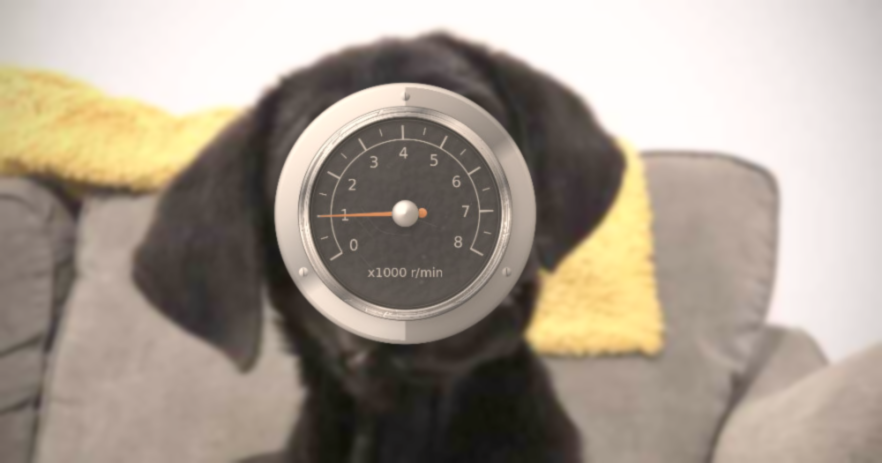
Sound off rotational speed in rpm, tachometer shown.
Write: 1000 rpm
